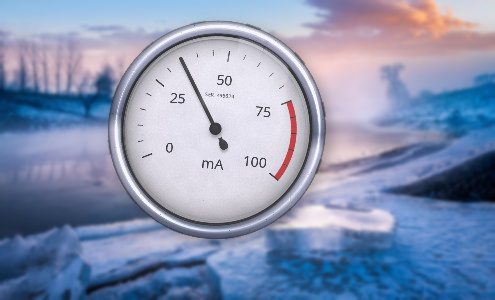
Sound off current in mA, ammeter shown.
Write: 35 mA
